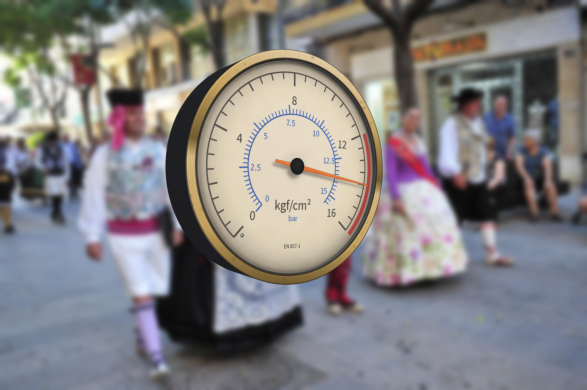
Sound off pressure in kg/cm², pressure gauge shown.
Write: 14 kg/cm²
